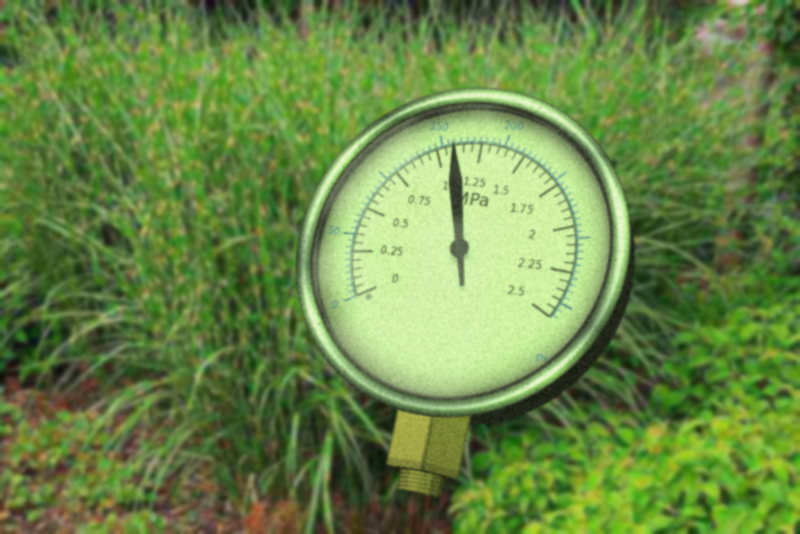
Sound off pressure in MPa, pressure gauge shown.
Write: 1.1 MPa
